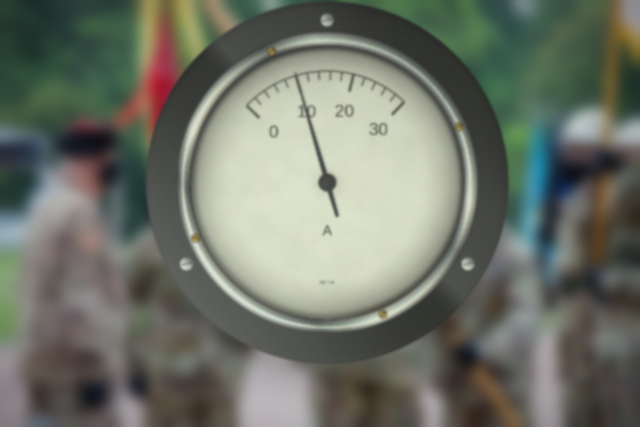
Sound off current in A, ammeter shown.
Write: 10 A
